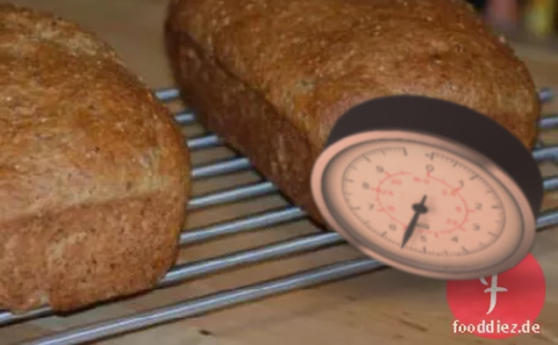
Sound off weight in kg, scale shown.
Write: 5.5 kg
